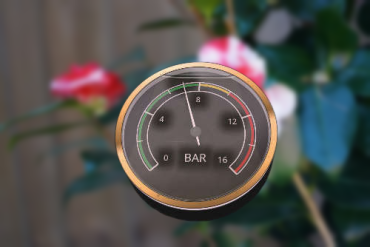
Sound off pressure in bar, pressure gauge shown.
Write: 7 bar
